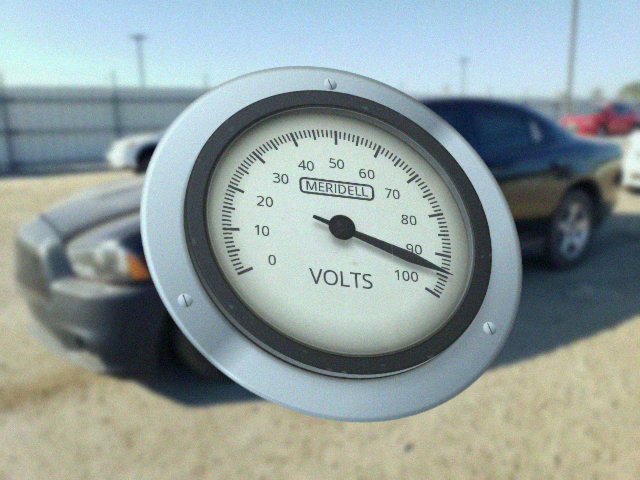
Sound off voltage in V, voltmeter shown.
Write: 95 V
